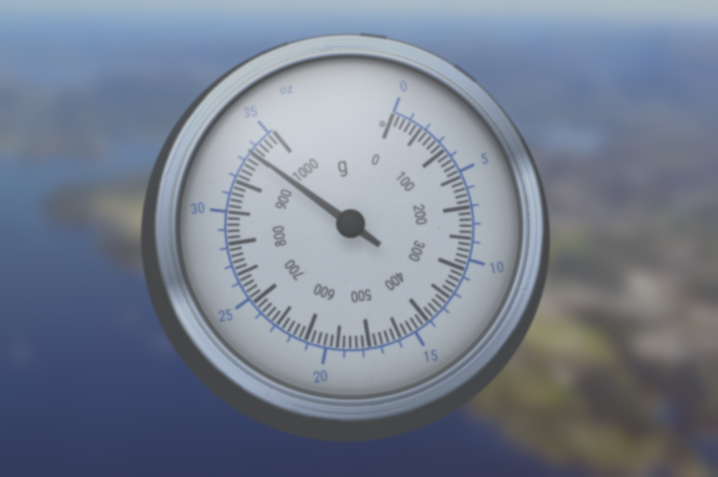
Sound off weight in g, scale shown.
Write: 950 g
